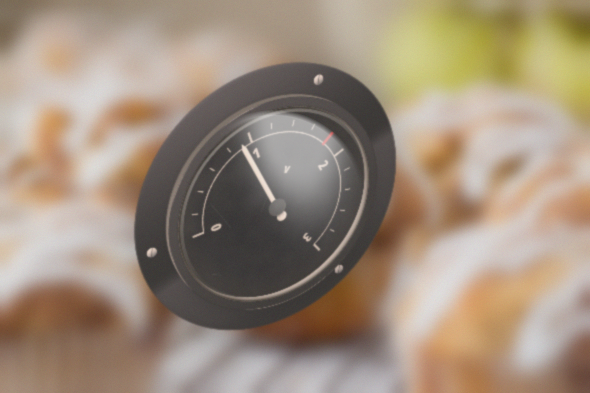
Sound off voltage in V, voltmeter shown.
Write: 0.9 V
